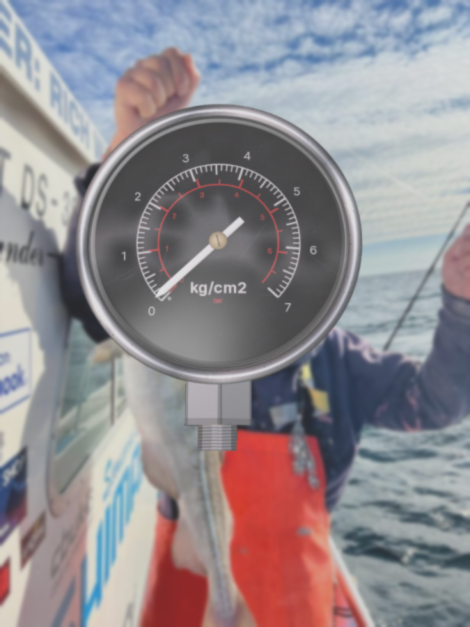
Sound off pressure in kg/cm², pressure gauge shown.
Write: 0.1 kg/cm²
